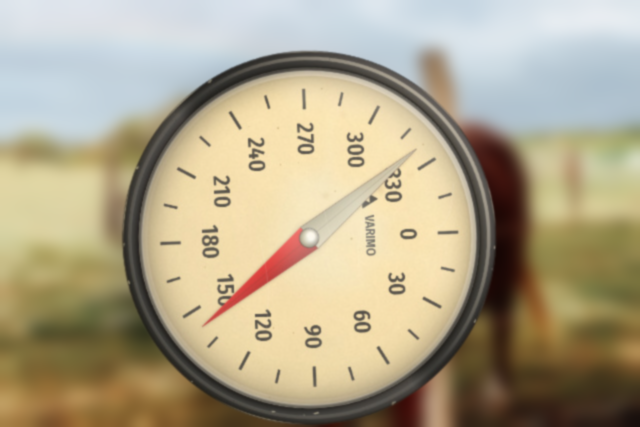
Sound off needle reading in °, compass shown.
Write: 142.5 °
